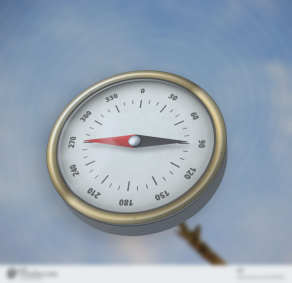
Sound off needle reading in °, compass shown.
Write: 270 °
